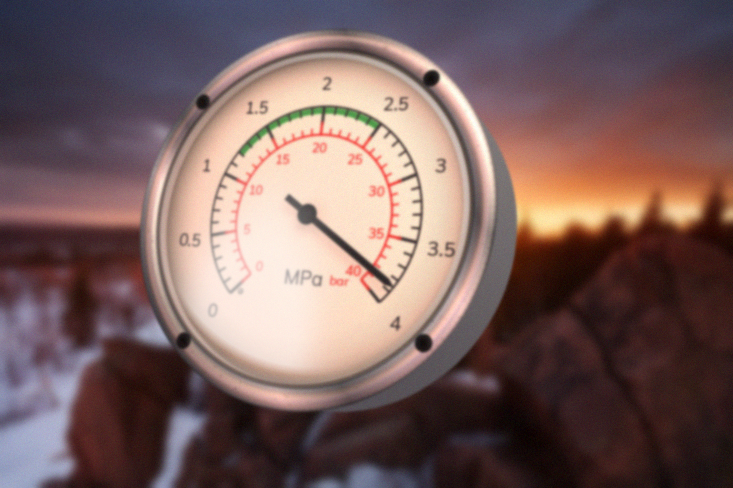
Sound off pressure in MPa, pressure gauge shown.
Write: 3.85 MPa
